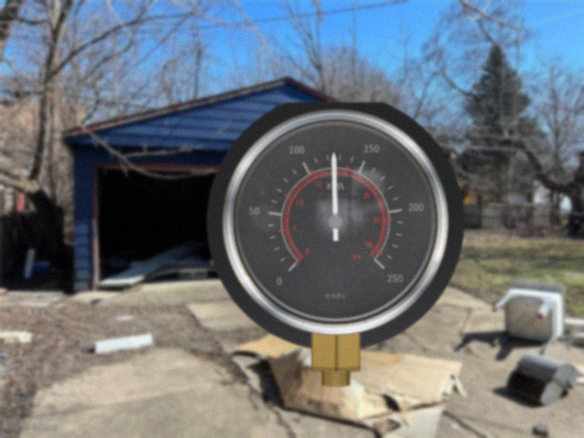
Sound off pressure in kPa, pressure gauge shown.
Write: 125 kPa
